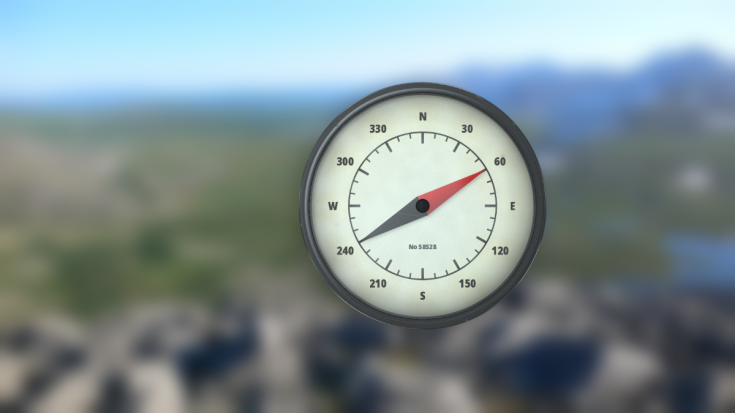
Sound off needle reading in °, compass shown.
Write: 60 °
